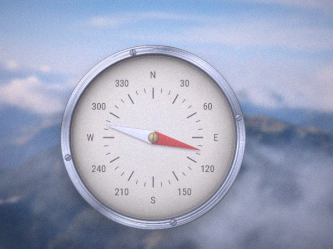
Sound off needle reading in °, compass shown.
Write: 105 °
